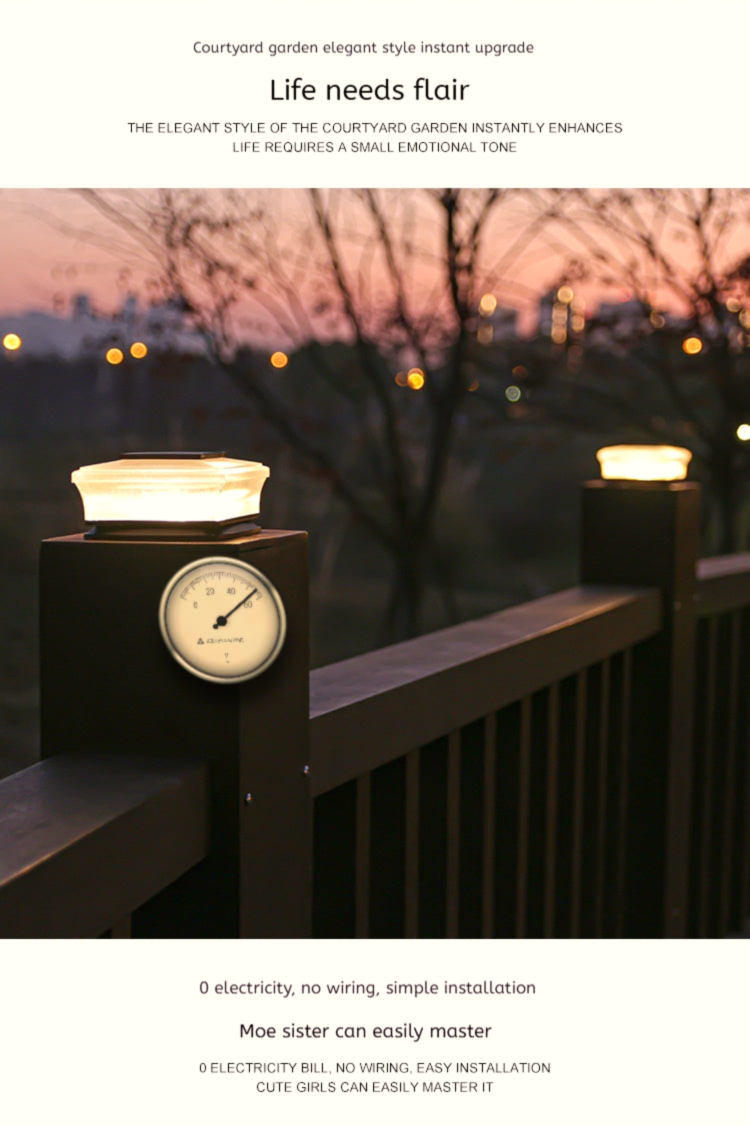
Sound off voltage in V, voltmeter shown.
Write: 55 V
